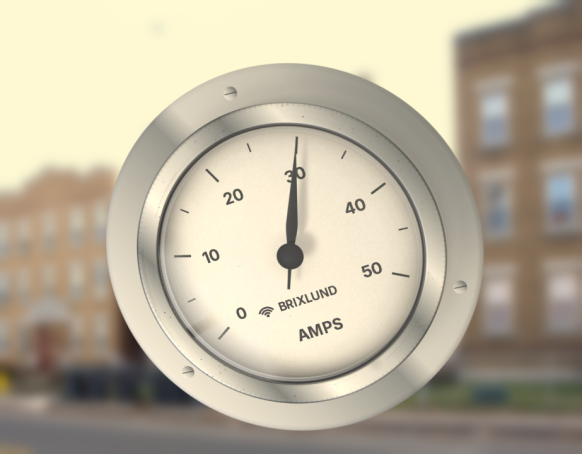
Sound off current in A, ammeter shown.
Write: 30 A
